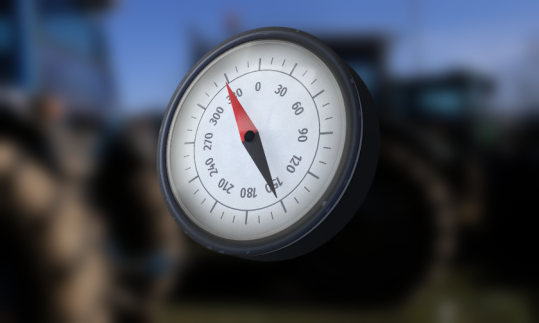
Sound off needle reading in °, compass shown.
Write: 330 °
